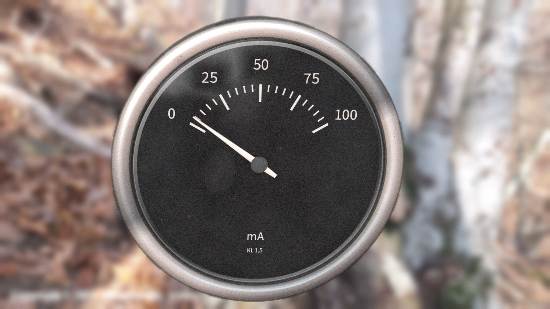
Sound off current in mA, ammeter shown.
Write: 5 mA
